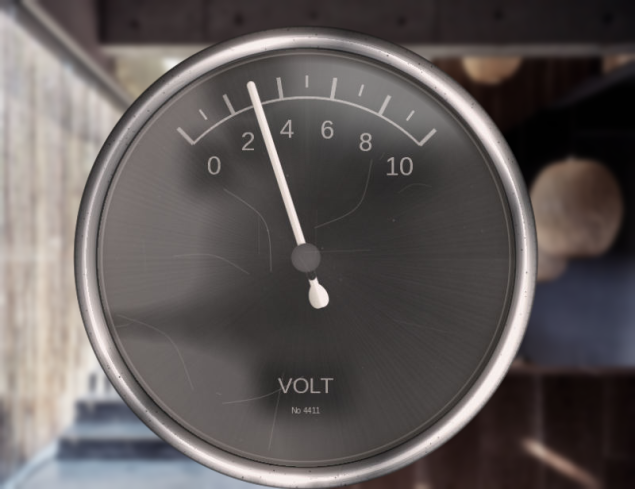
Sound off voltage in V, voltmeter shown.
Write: 3 V
